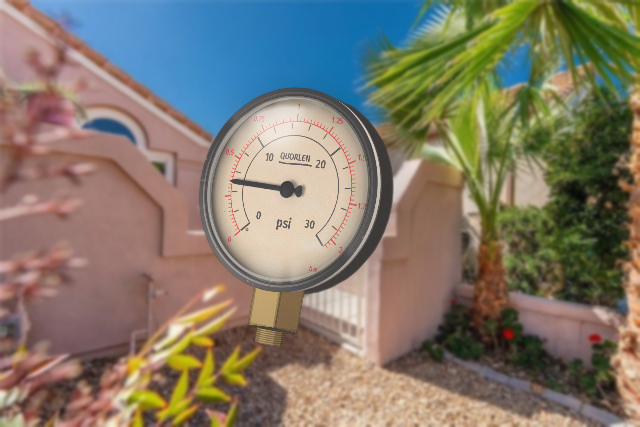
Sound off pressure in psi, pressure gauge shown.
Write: 5 psi
